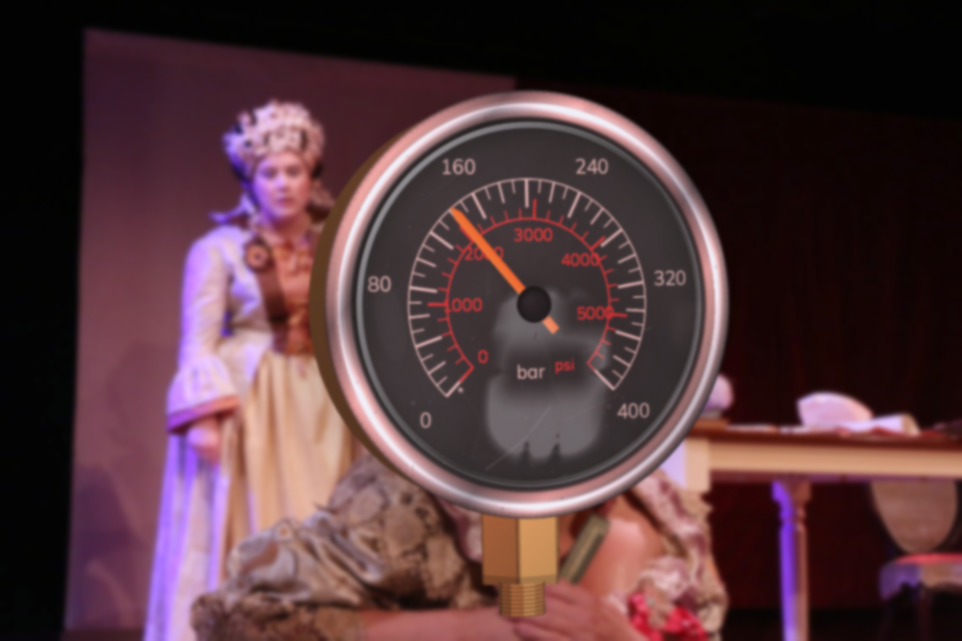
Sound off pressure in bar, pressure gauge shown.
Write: 140 bar
